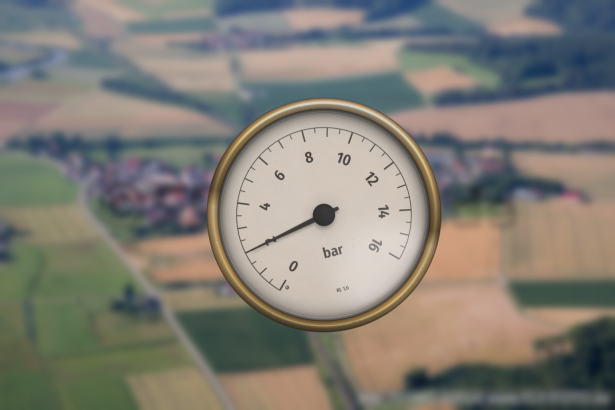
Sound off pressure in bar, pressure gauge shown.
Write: 2 bar
